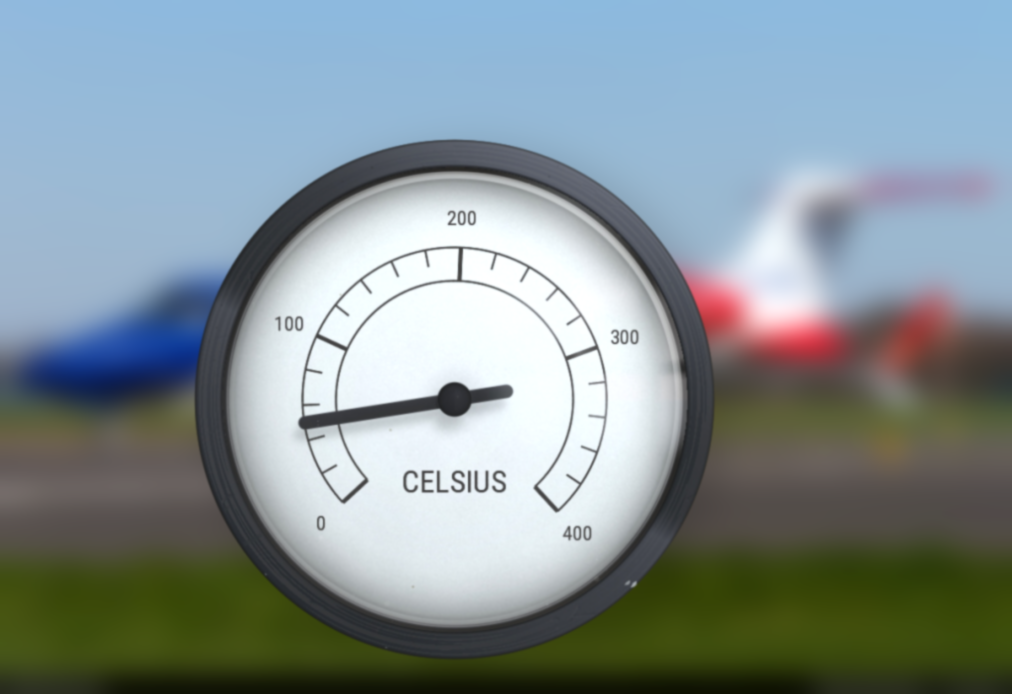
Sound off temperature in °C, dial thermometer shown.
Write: 50 °C
